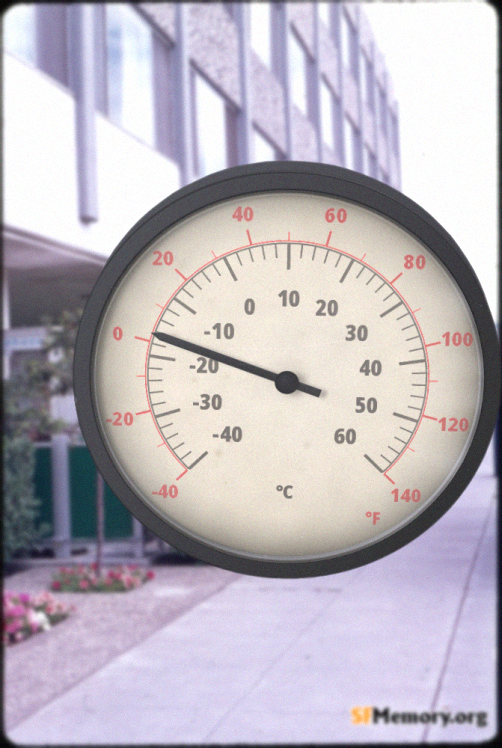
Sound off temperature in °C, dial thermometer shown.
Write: -16 °C
